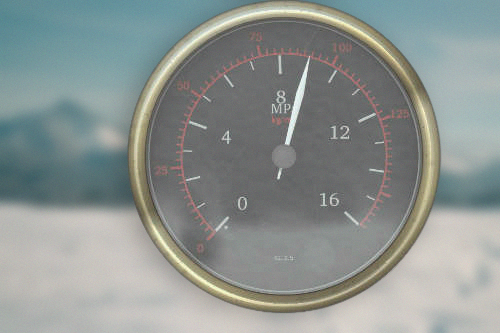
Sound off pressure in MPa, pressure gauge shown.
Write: 9 MPa
